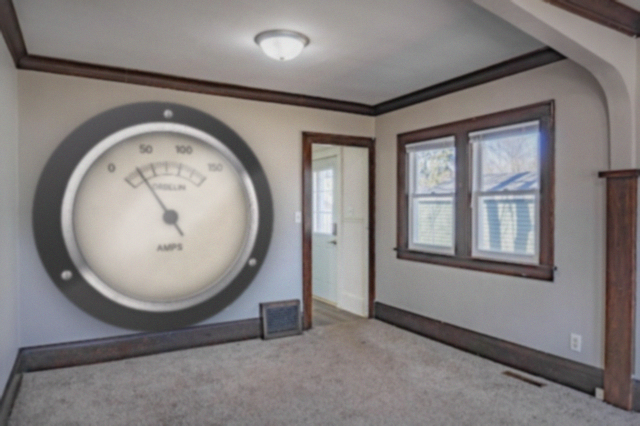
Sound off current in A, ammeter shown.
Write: 25 A
